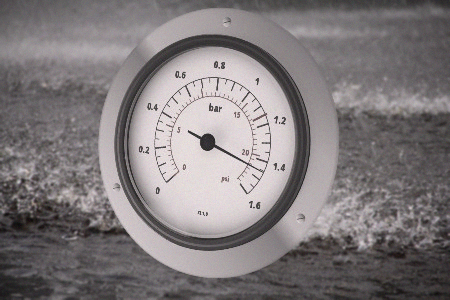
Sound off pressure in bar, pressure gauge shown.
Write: 1.45 bar
